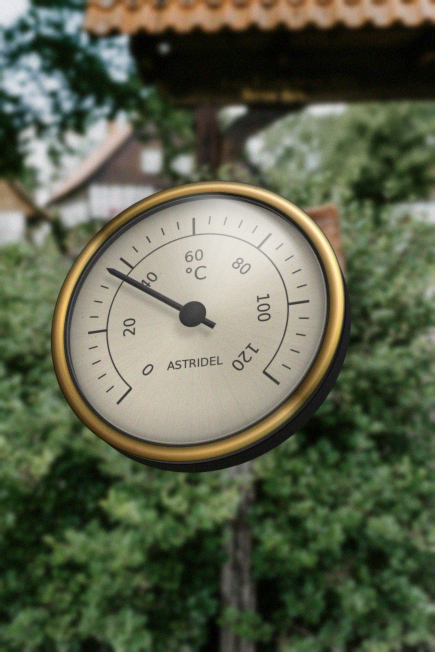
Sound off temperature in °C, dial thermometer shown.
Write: 36 °C
